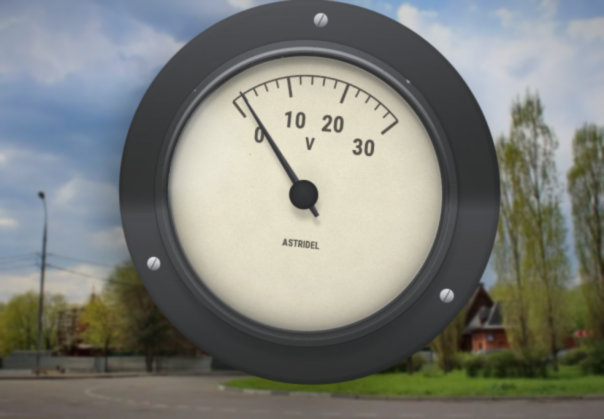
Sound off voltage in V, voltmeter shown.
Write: 2 V
